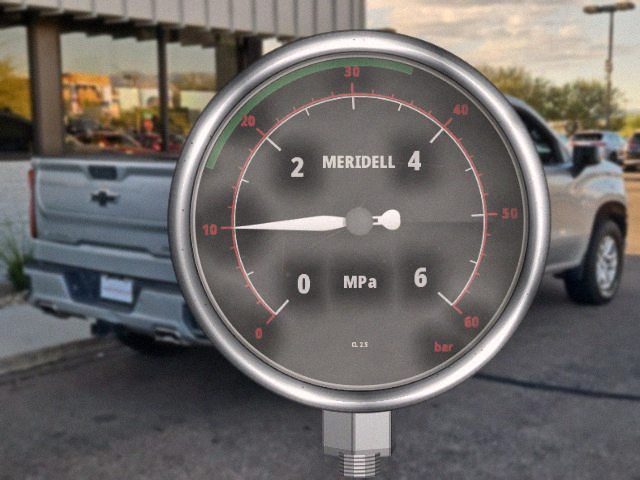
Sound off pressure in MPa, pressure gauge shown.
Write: 1 MPa
